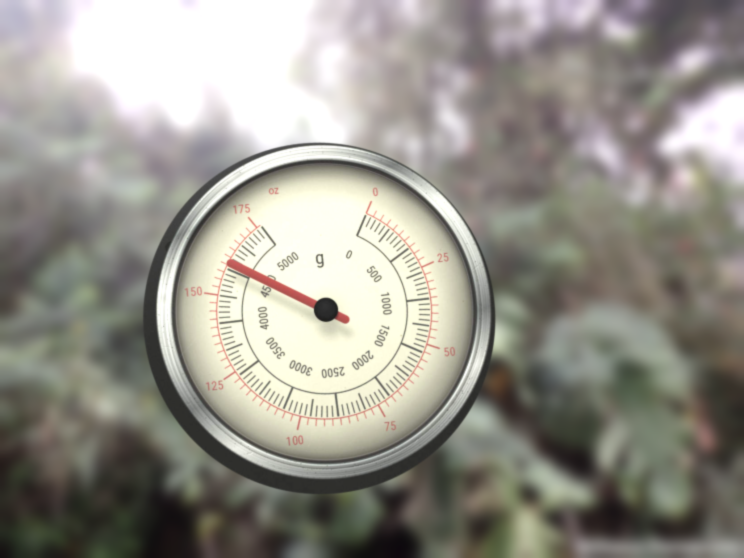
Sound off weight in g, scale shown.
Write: 4550 g
